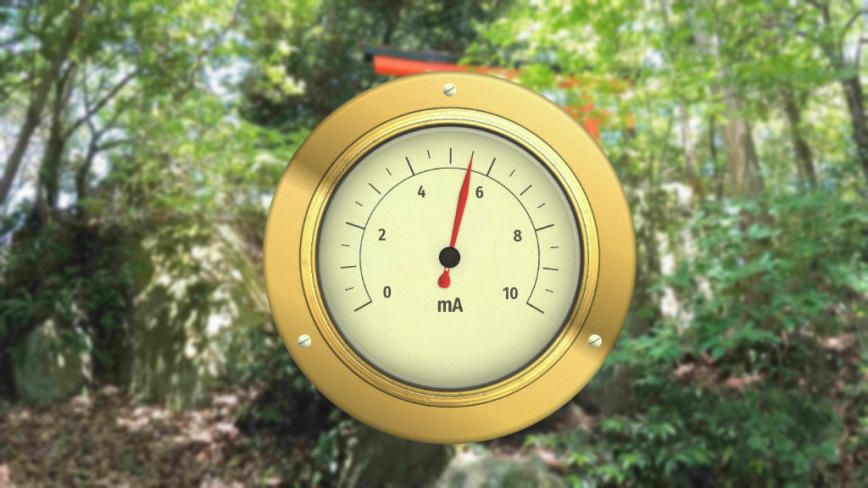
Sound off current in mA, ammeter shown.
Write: 5.5 mA
